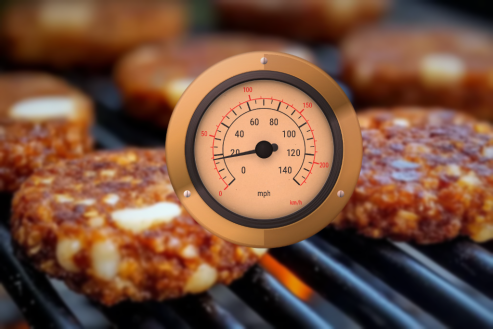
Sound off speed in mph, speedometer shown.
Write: 17.5 mph
